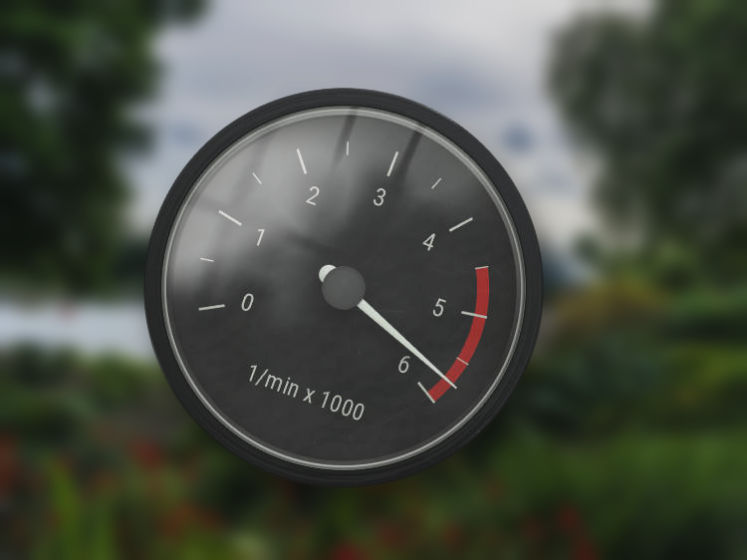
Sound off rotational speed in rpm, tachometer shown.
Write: 5750 rpm
